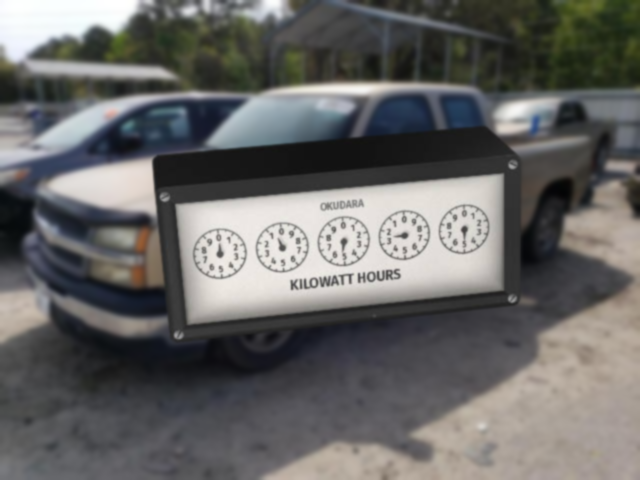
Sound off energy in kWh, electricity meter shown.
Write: 525 kWh
